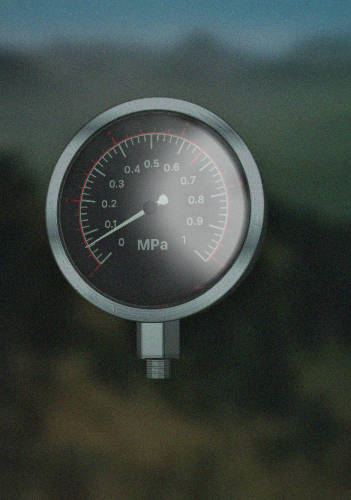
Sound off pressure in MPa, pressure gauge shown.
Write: 0.06 MPa
